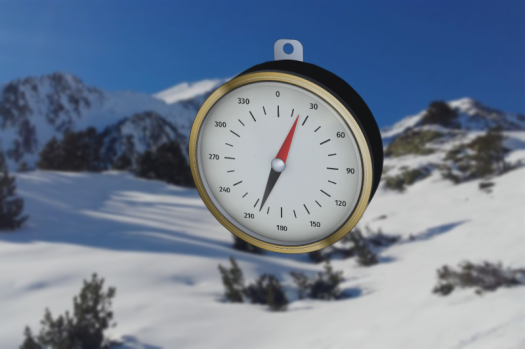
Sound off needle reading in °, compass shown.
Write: 22.5 °
